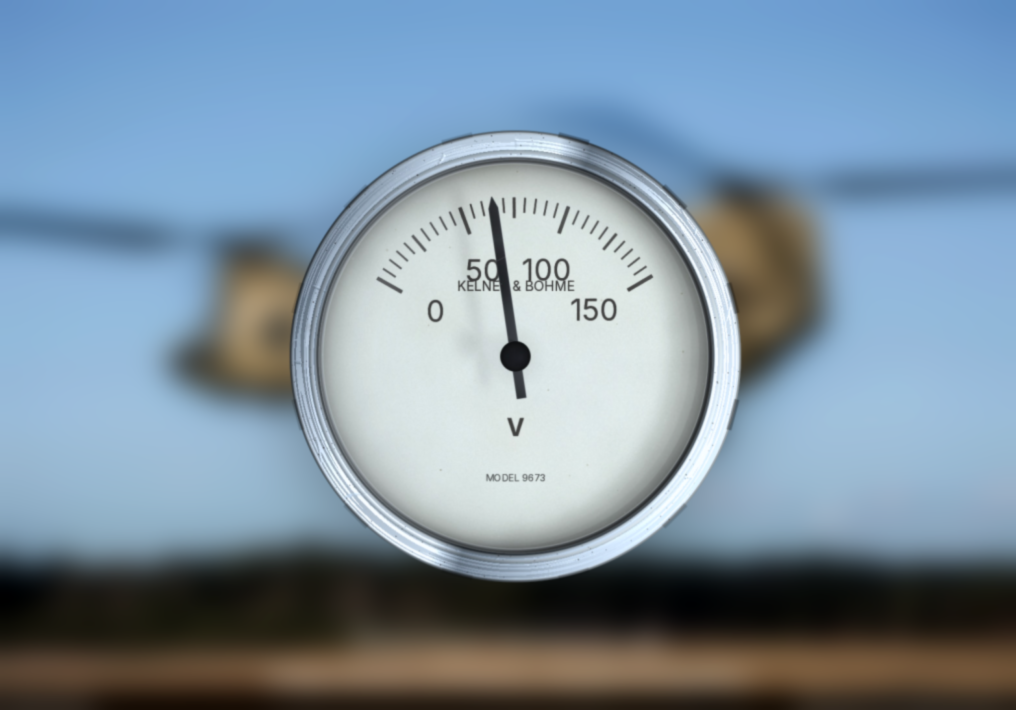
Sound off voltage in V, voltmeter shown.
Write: 65 V
